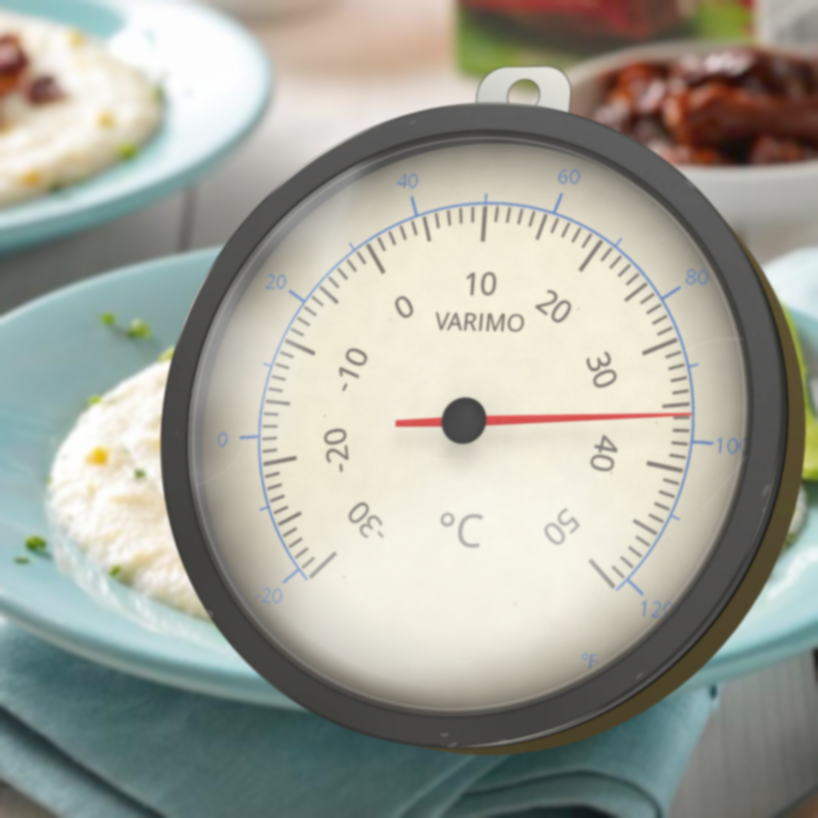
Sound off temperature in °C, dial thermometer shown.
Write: 36 °C
